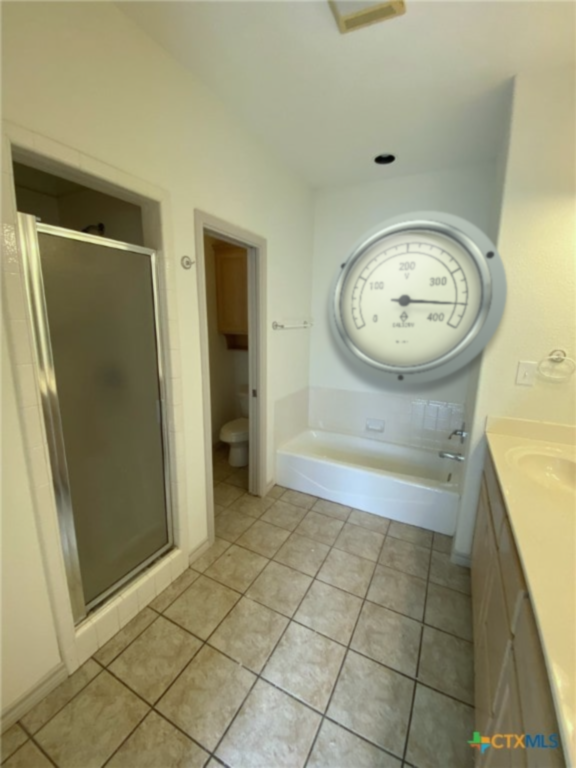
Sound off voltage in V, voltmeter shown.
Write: 360 V
